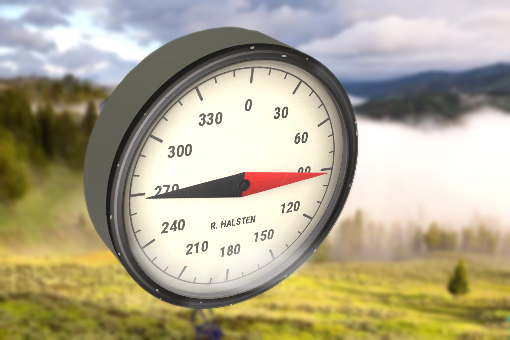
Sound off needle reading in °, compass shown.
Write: 90 °
